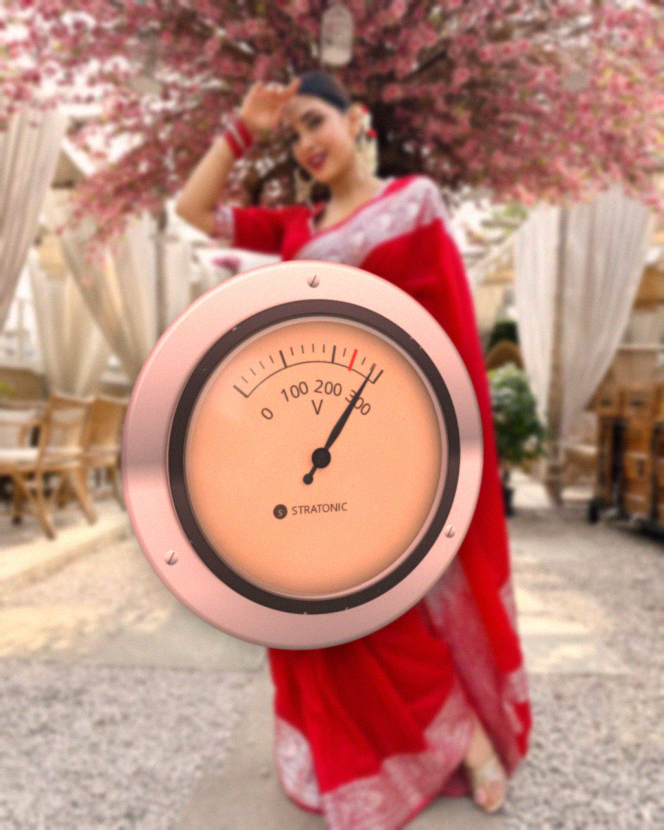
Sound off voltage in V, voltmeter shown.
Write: 280 V
